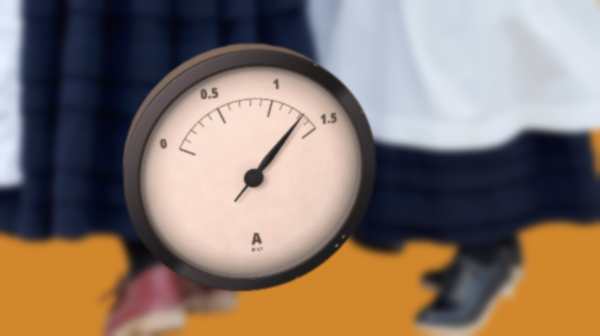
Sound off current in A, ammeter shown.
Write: 1.3 A
